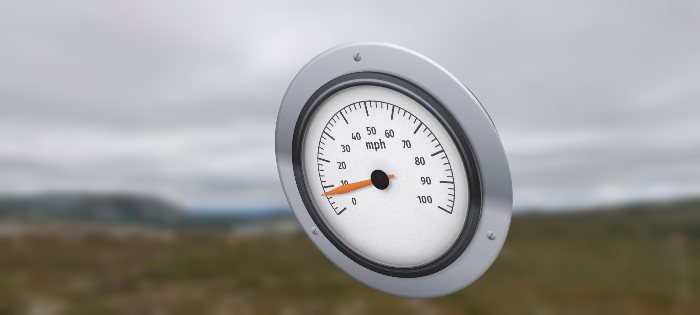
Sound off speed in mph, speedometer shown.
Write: 8 mph
